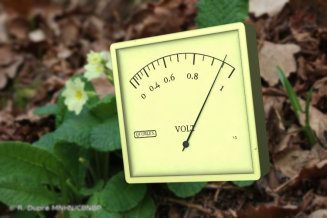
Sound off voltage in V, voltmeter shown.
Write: 0.95 V
